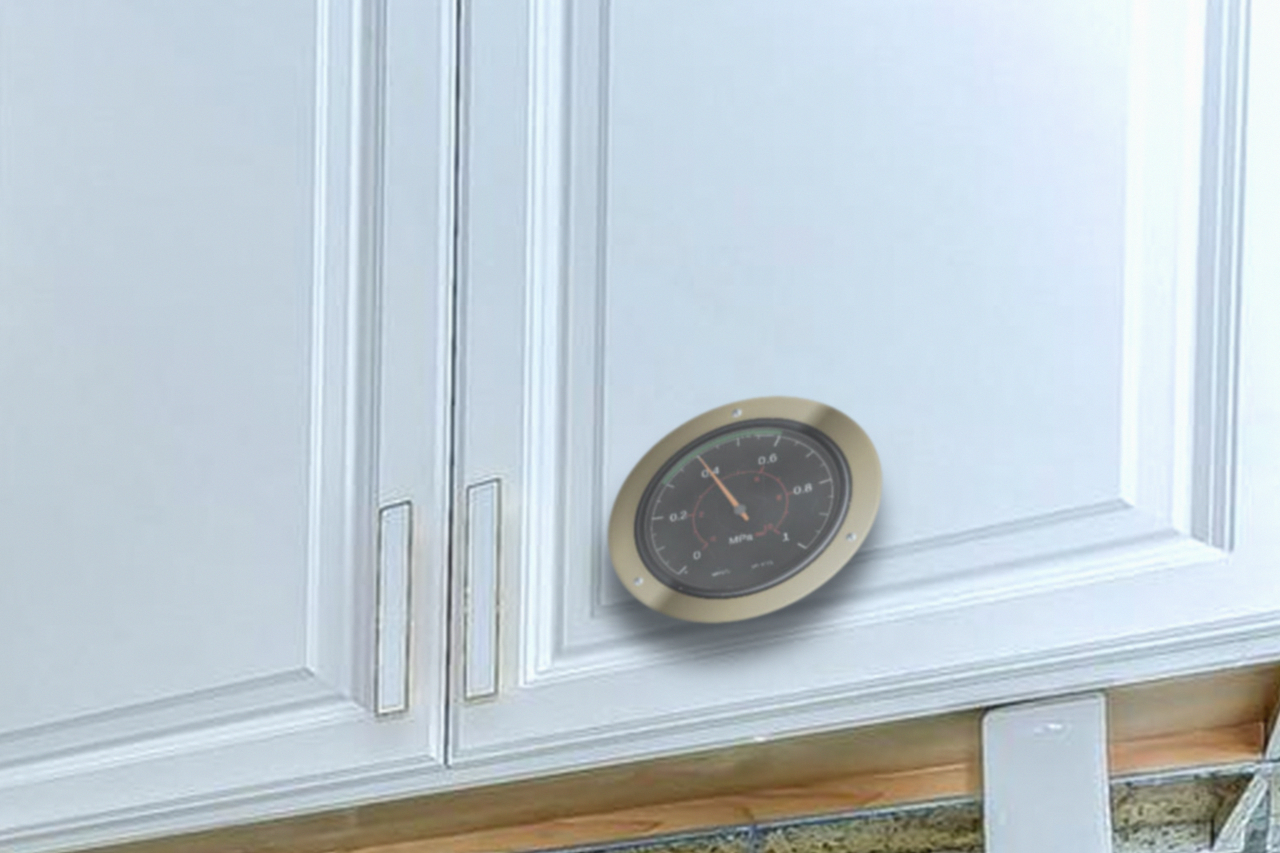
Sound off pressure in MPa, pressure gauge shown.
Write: 0.4 MPa
